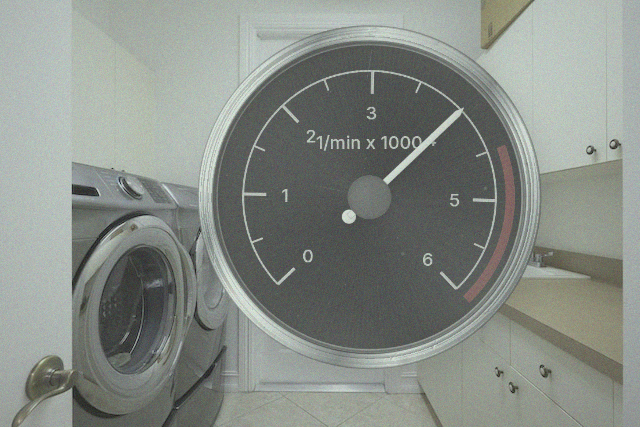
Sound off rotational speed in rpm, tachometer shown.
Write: 4000 rpm
